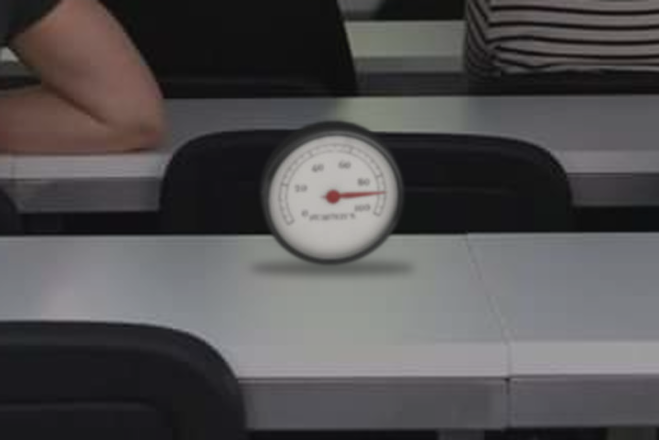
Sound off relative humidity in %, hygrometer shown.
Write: 88 %
